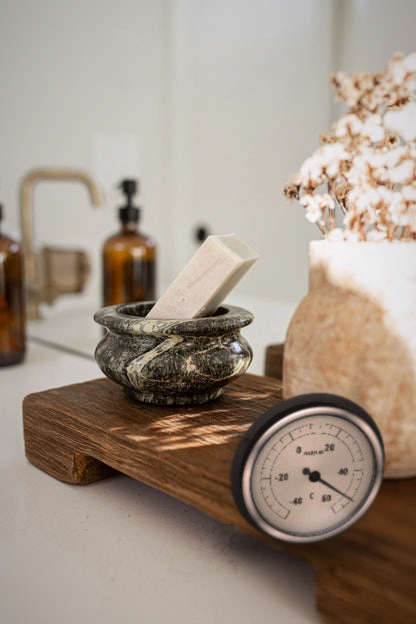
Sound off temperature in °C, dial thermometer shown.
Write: 52 °C
